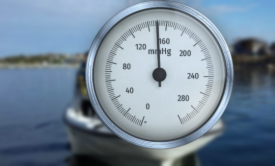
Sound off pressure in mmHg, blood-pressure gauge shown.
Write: 150 mmHg
